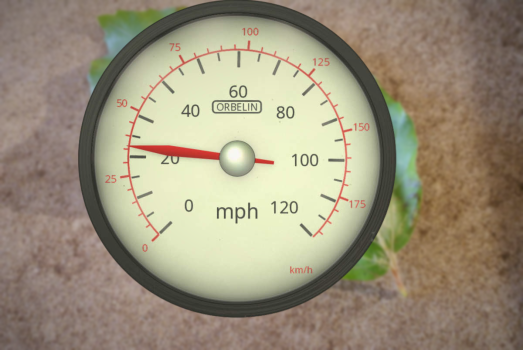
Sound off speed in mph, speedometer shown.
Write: 22.5 mph
